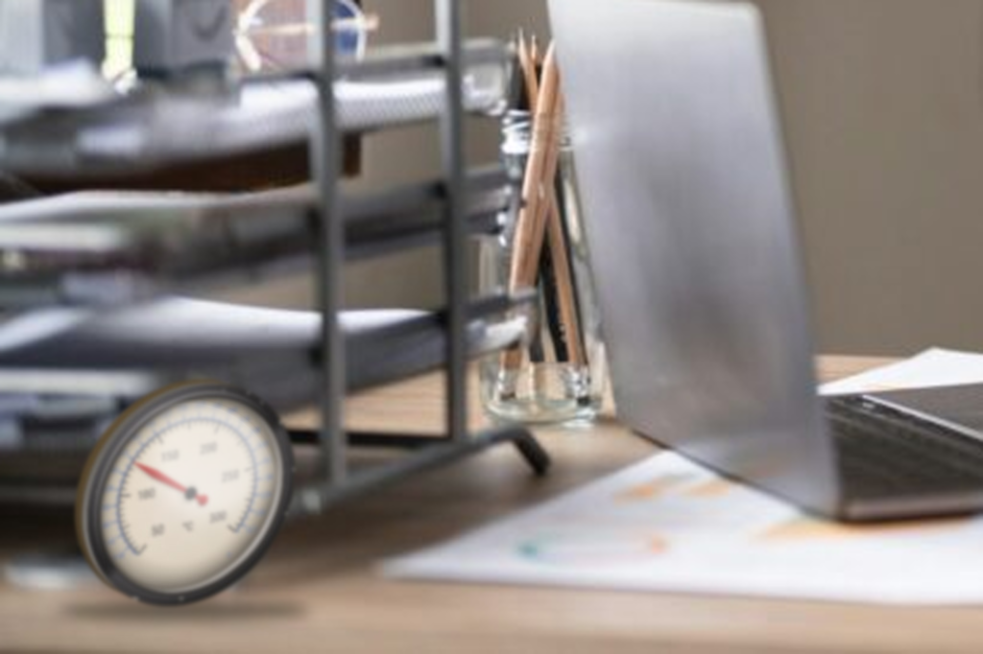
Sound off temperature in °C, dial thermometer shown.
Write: 125 °C
